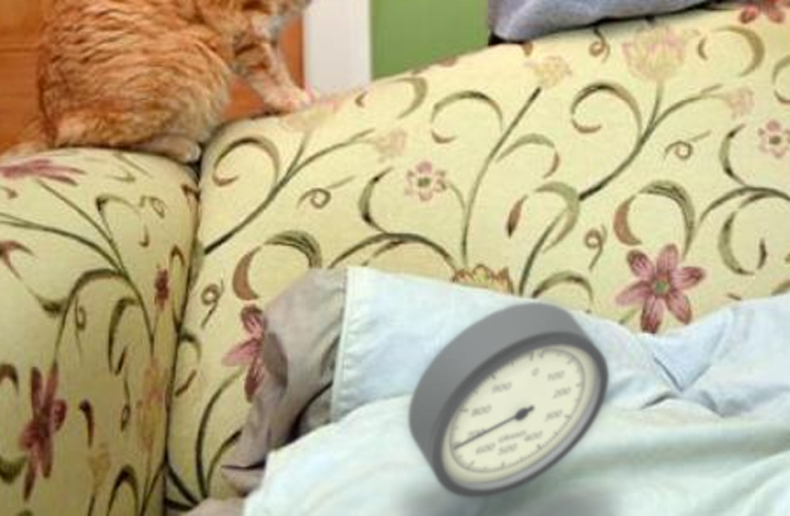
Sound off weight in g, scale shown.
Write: 700 g
